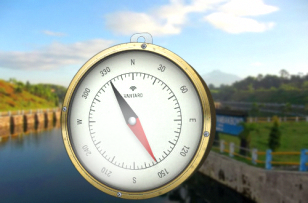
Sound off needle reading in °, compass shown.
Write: 150 °
